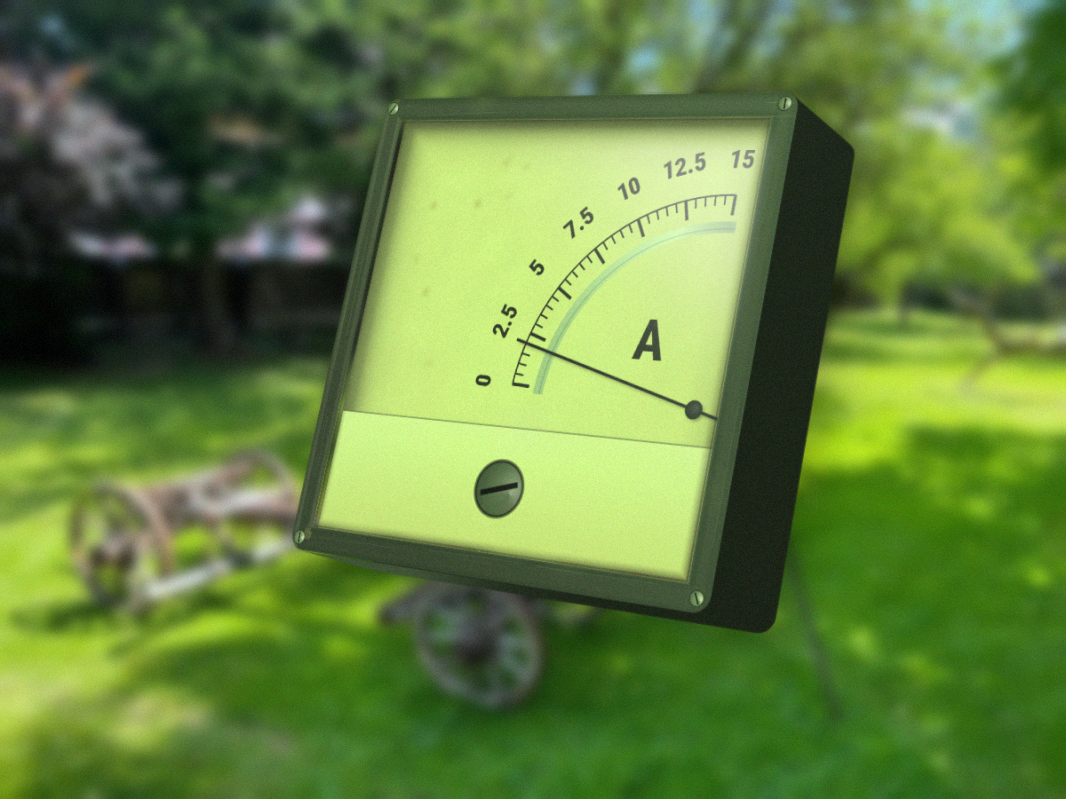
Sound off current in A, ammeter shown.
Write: 2 A
